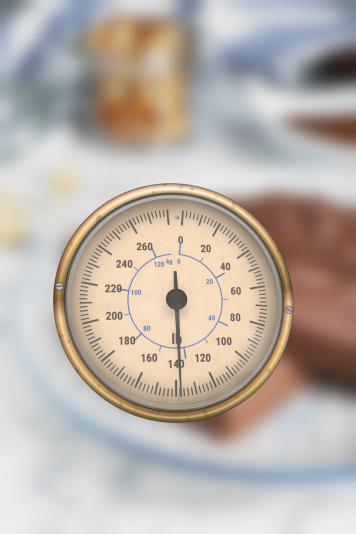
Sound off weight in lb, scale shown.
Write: 138 lb
